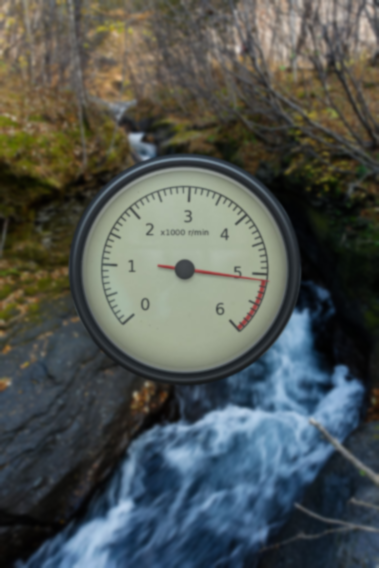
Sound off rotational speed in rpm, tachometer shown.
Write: 5100 rpm
